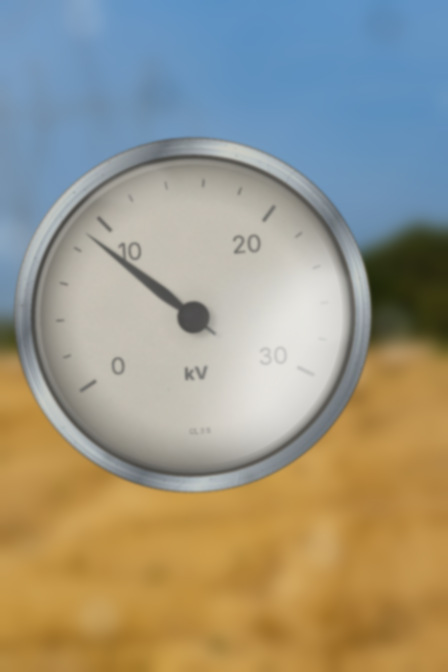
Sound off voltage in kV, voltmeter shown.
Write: 9 kV
